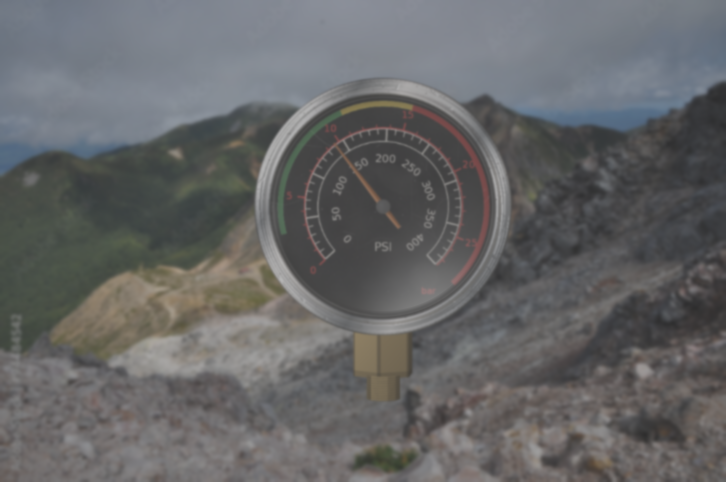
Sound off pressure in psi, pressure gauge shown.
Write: 140 psi
